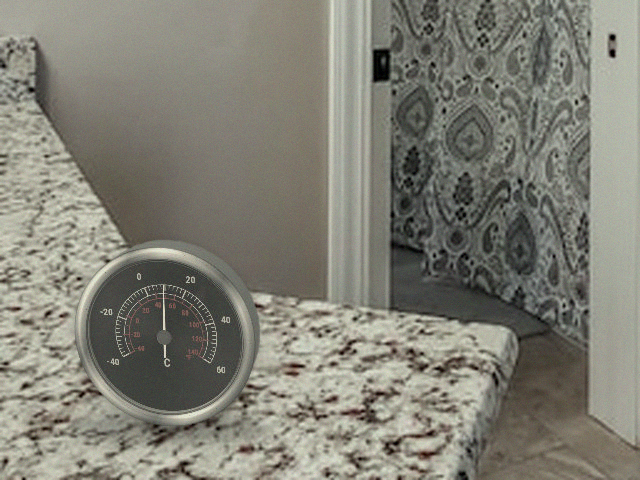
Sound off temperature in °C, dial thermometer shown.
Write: 10 °C
